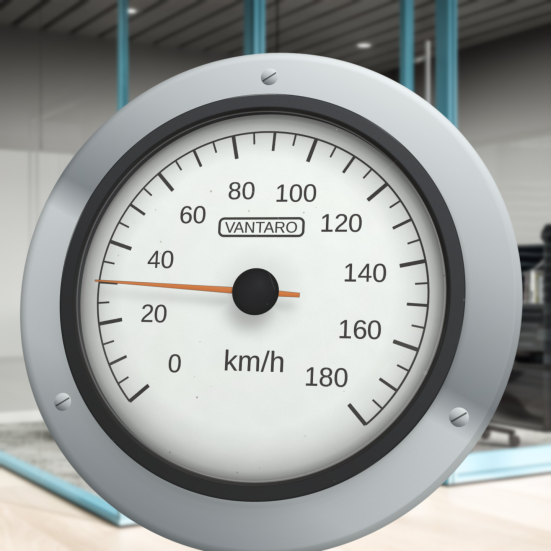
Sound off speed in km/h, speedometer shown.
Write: 30 km/h
